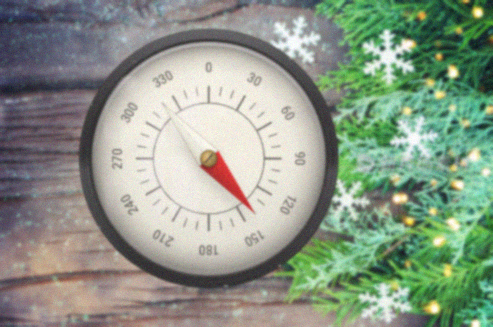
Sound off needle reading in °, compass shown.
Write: 140 °
